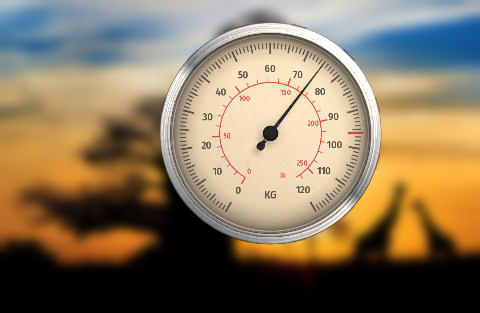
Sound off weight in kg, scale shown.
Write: 75 kg
